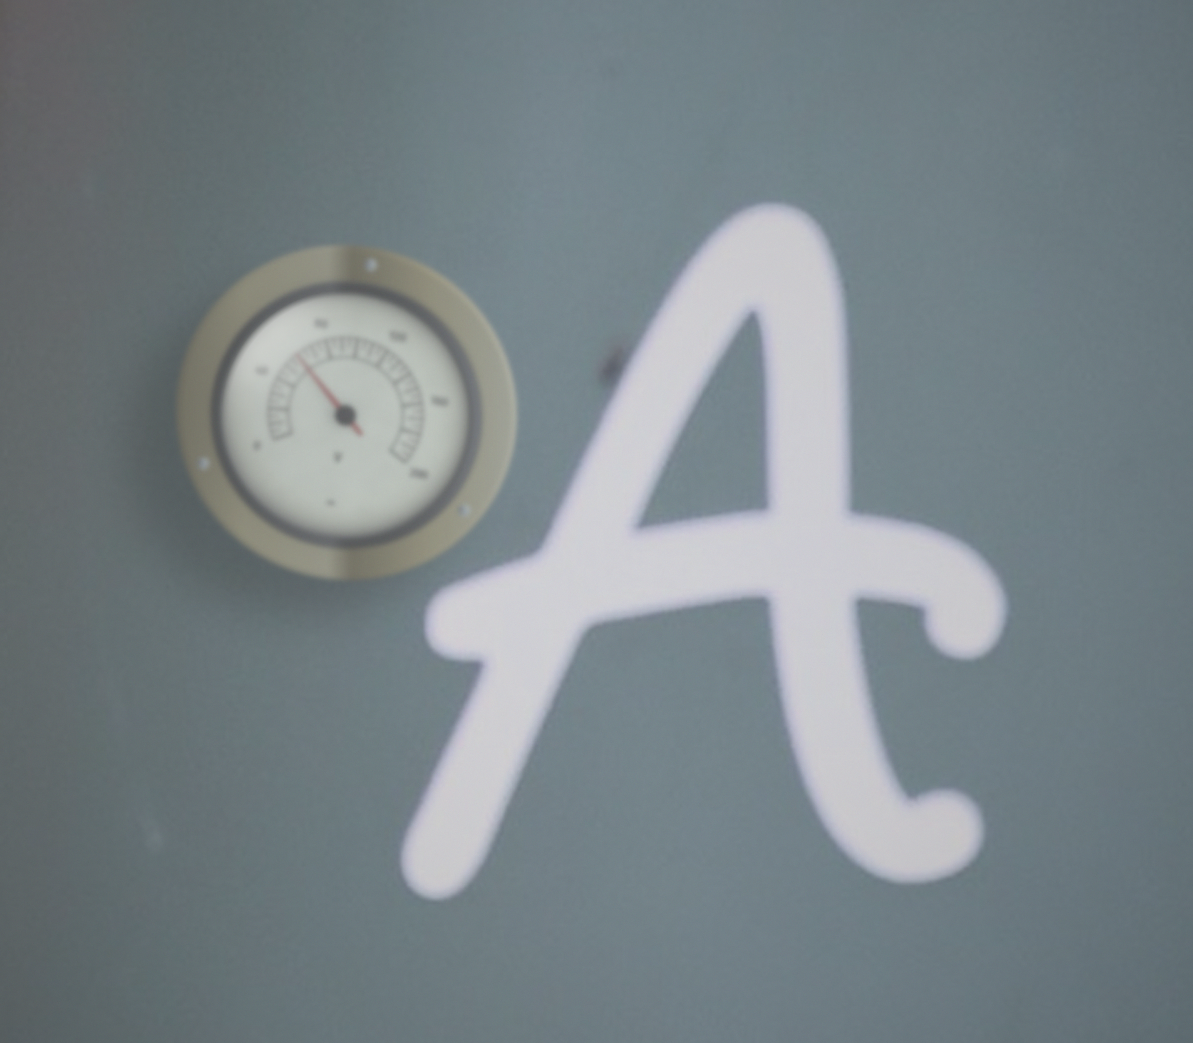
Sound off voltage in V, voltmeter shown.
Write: 60 V
